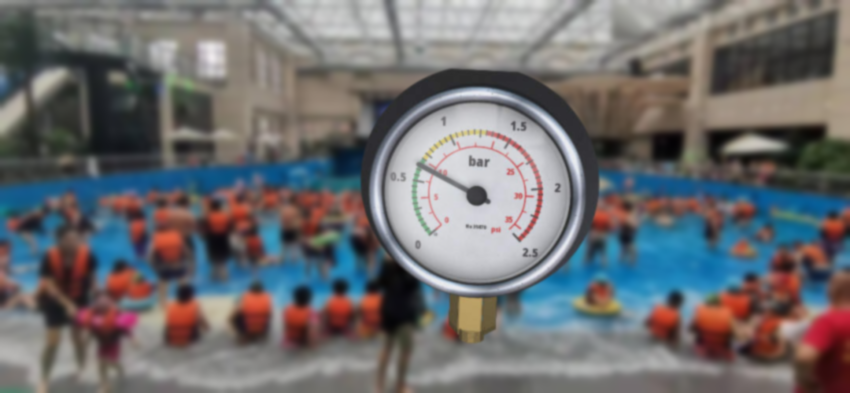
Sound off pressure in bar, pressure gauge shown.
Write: 0.65 bar
